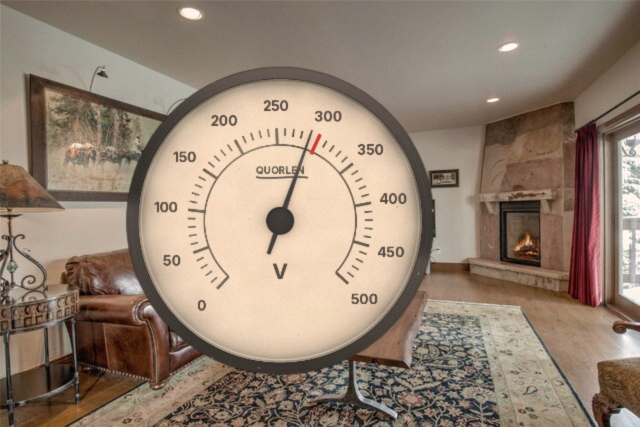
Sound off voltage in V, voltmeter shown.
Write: 290 V
